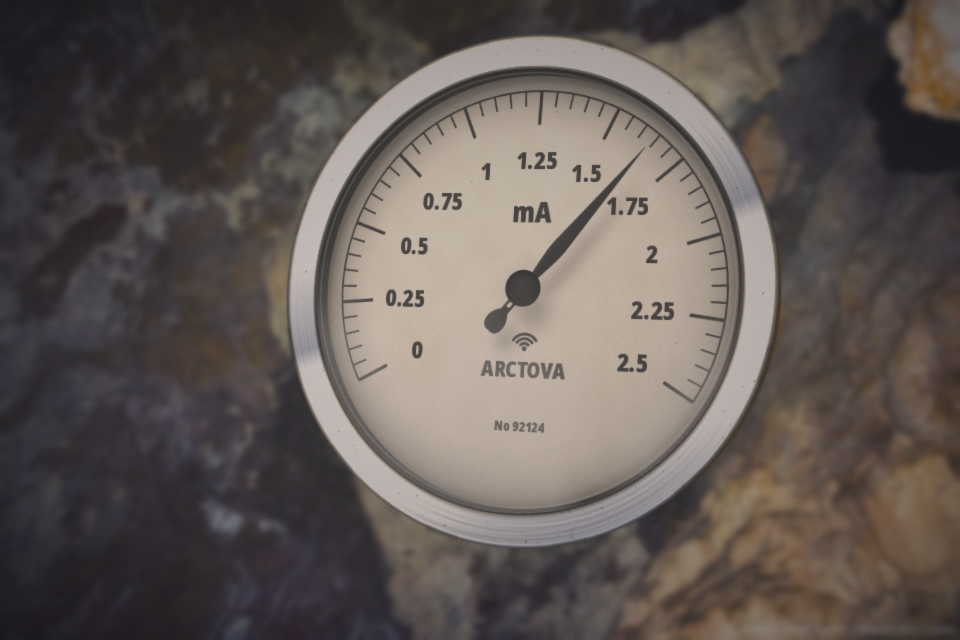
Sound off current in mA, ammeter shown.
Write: 1.65 mA
